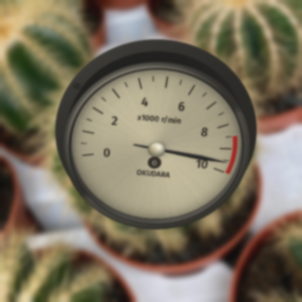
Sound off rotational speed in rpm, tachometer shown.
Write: 9500 rpm
